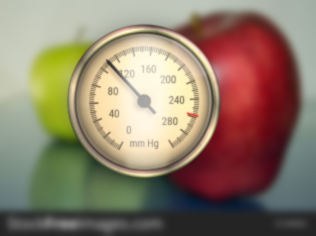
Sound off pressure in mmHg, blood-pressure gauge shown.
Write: 110 mmHg
